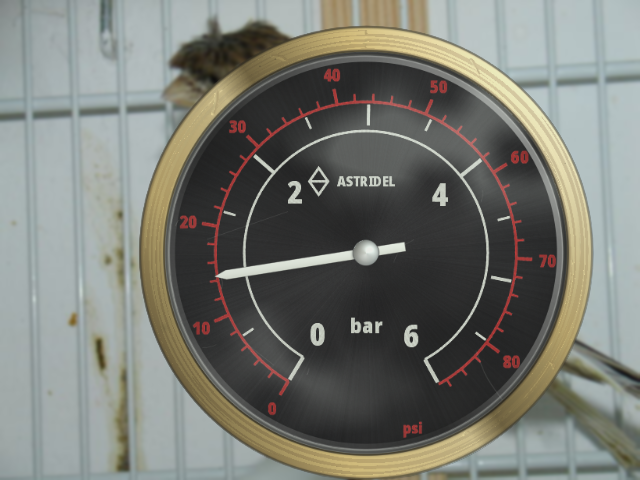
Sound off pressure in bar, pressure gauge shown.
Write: 1 bar
